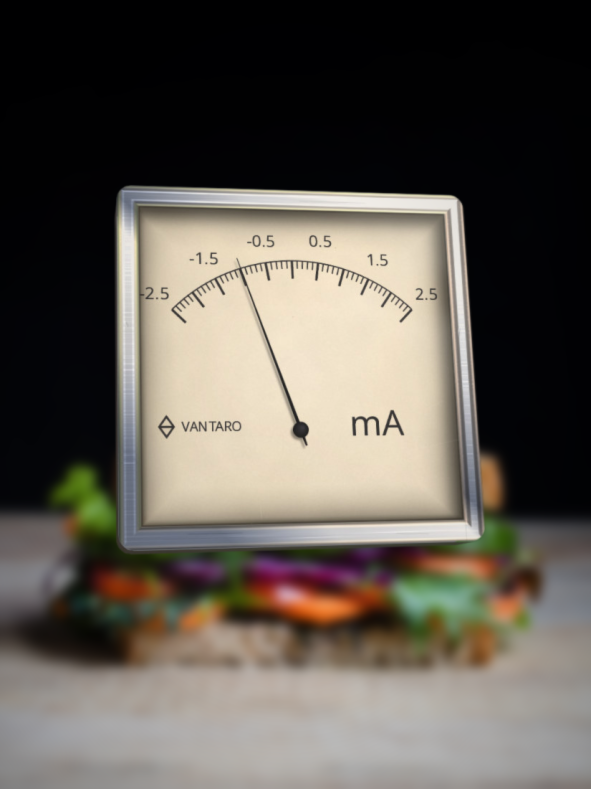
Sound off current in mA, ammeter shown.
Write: -1 mA
